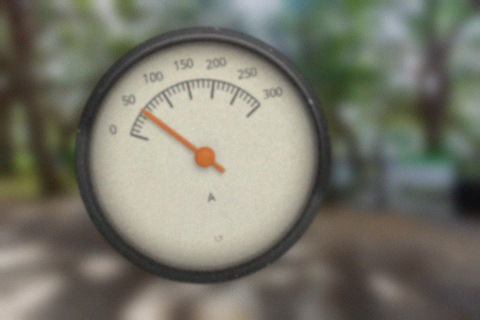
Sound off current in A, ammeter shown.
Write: 50 A
